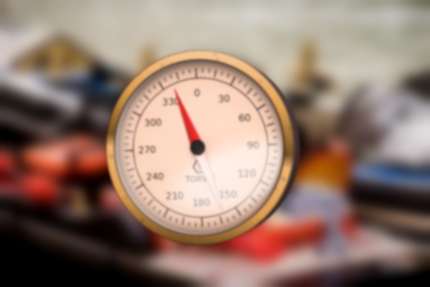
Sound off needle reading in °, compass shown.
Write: 340 °
